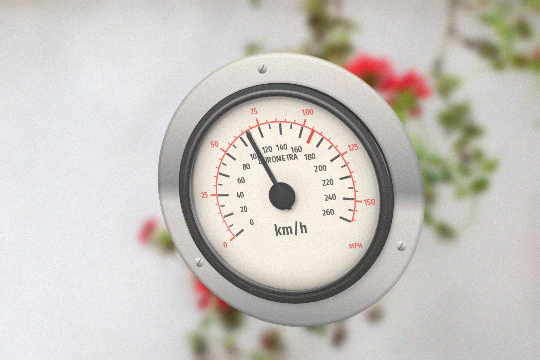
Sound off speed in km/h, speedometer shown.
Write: 110 km/h
